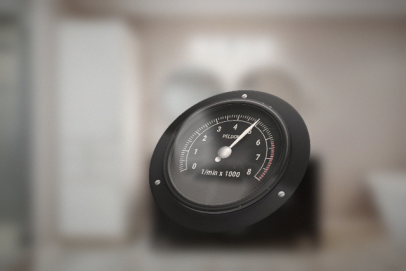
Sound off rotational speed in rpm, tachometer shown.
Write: 5000 rpm
